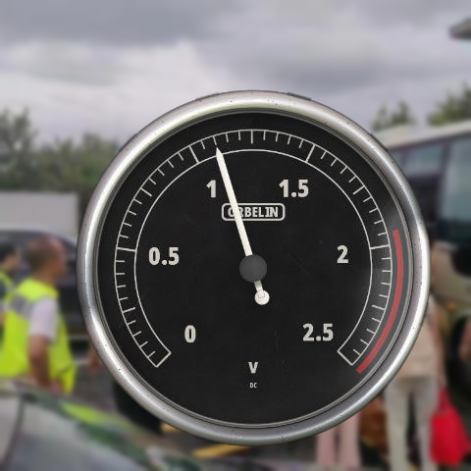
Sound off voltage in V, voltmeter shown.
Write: 1.1 V
